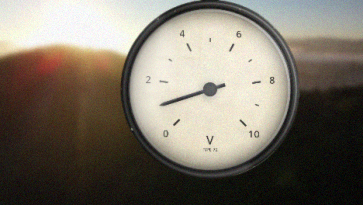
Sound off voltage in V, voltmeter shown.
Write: 1 V
